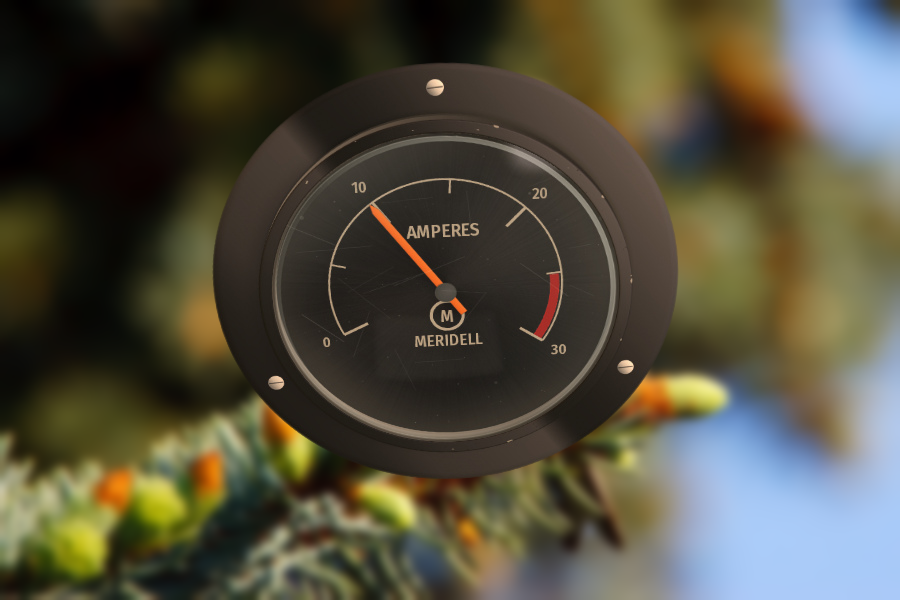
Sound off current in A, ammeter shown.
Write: 10 A
